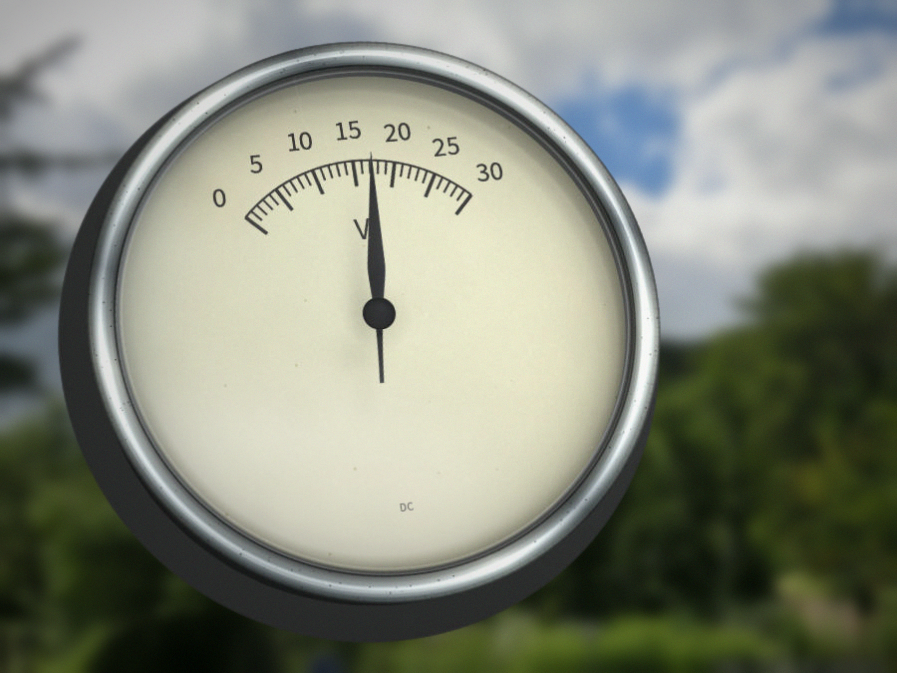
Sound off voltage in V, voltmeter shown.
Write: 17 V
